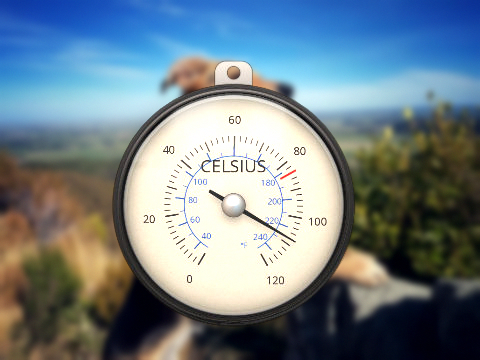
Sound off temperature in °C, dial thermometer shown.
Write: 108 °C
